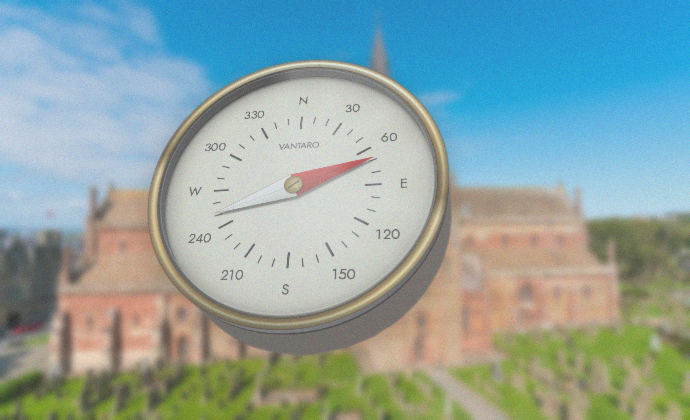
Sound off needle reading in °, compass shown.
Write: 70 °
